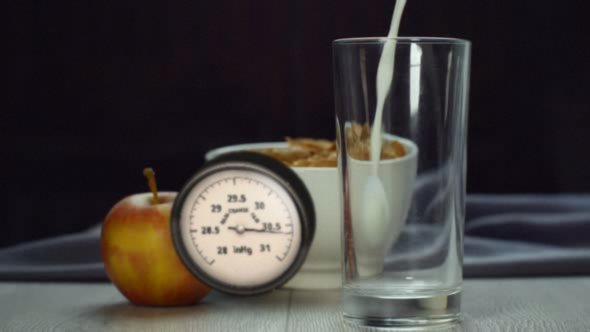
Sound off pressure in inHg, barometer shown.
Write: 30.6 inHg
